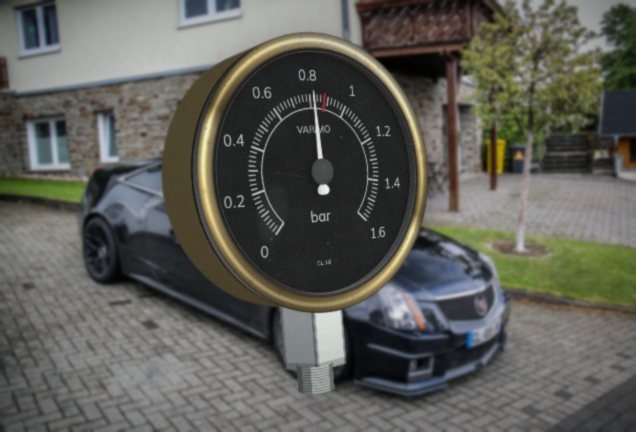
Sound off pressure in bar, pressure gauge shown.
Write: 0.8 bar
